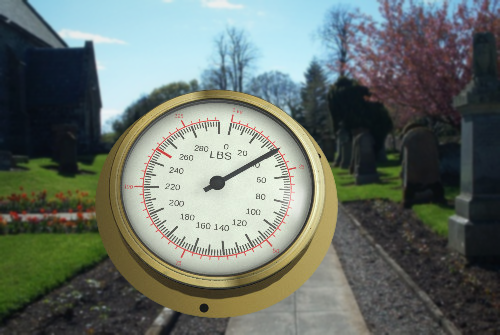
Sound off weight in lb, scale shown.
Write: 40 lb
